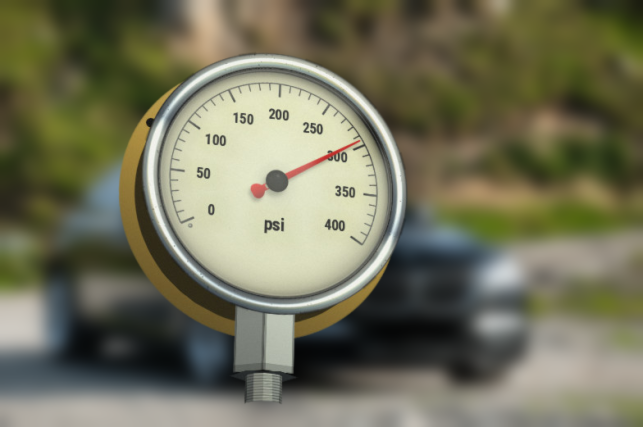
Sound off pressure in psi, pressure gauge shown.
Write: 295 psi
